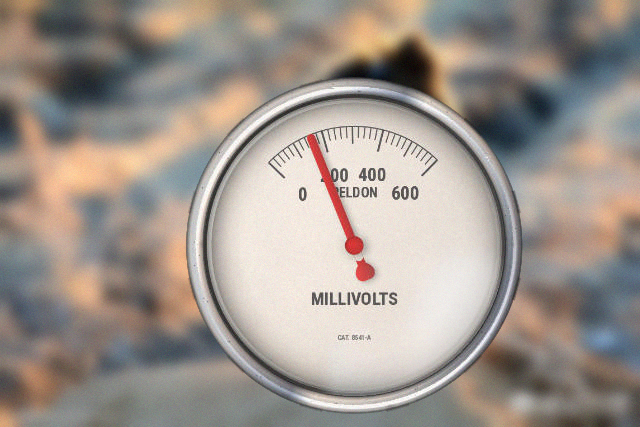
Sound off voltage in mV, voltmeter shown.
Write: 160 mV
